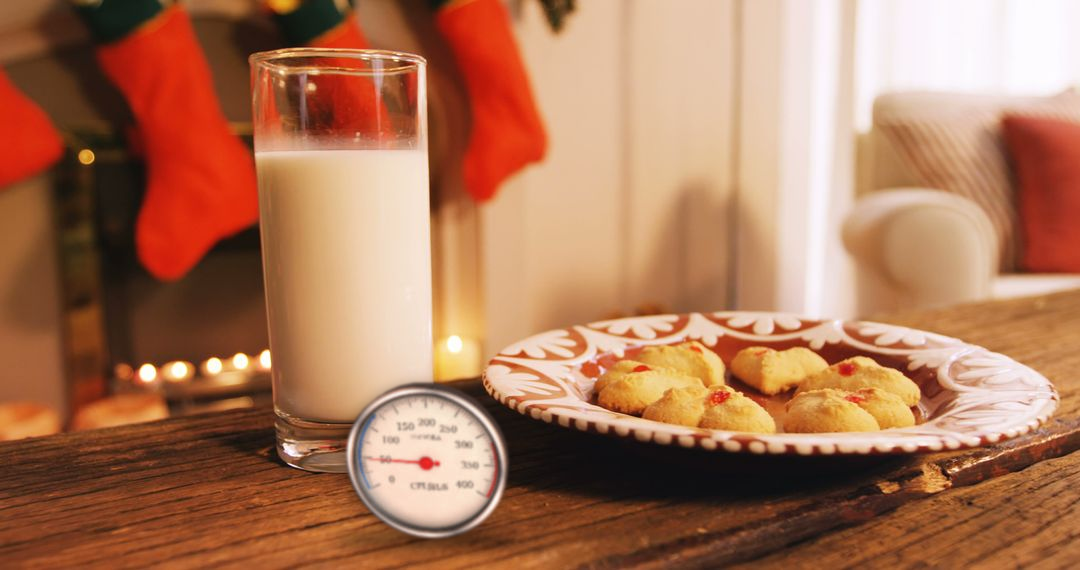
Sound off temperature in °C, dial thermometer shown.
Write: 50 °C
